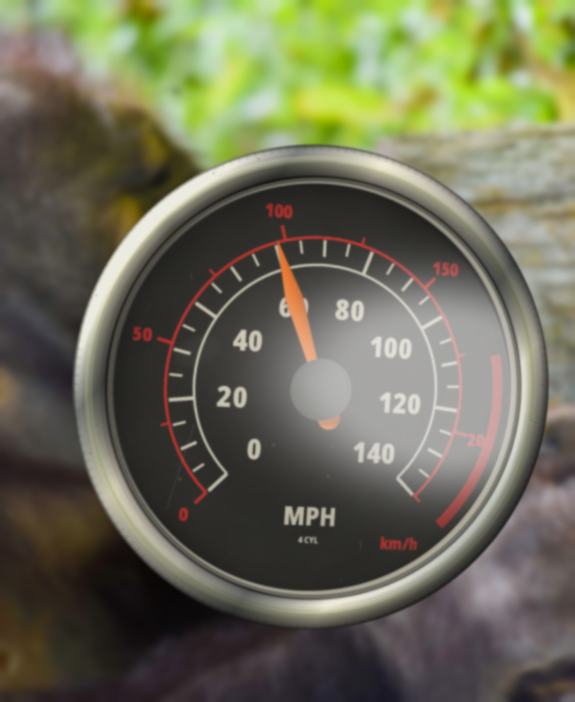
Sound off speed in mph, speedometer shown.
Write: 60 mph
